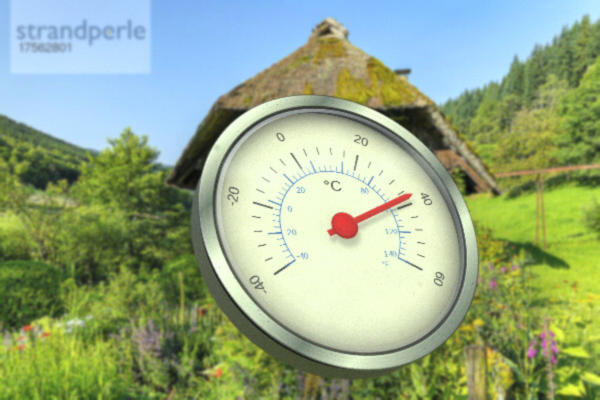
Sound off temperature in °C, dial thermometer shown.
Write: 38 °C
